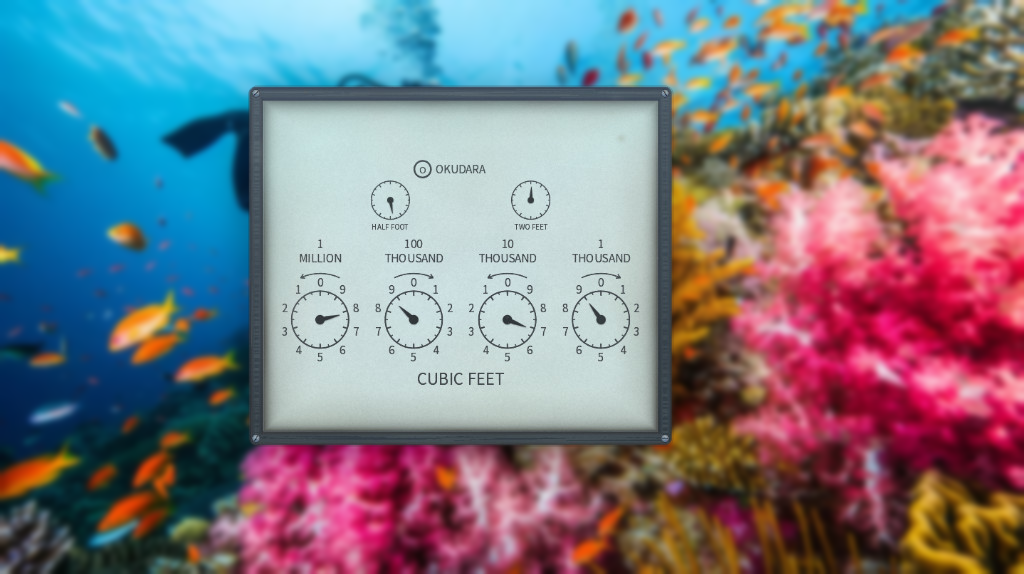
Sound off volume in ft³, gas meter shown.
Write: 786900 ft³
